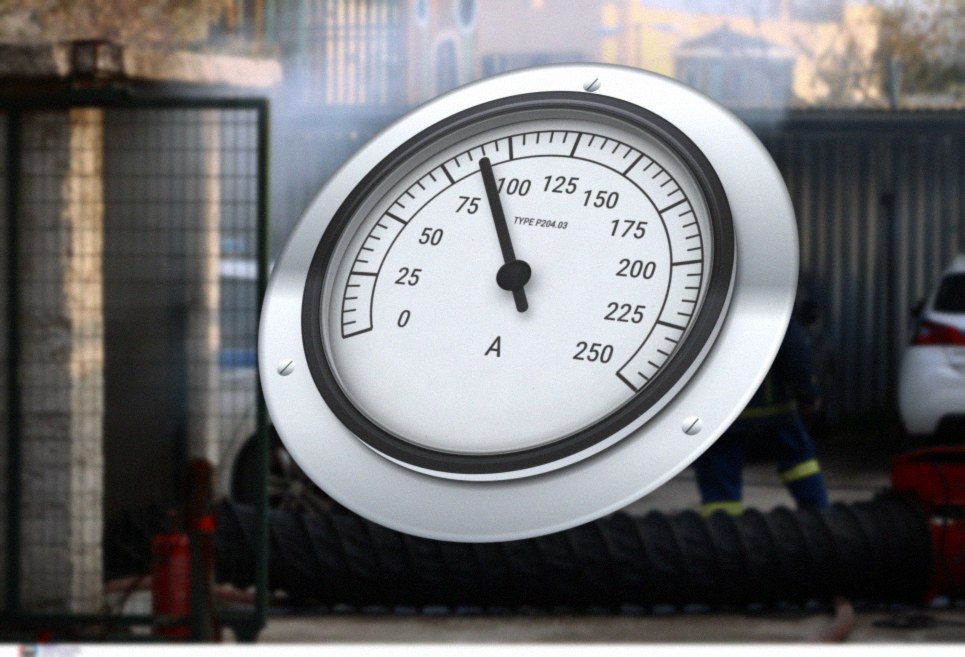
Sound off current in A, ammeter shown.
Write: 90 A
